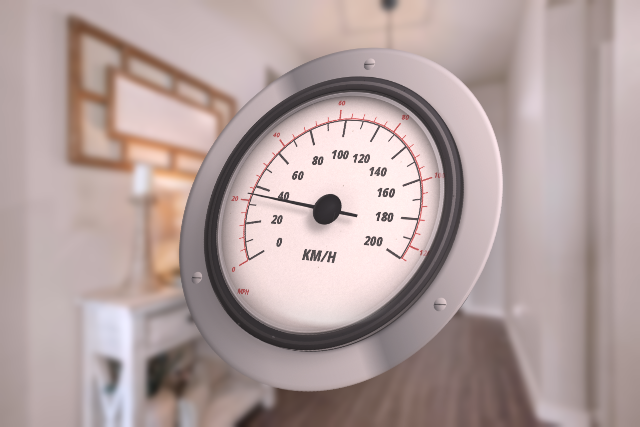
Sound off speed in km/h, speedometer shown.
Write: 35 km/h
